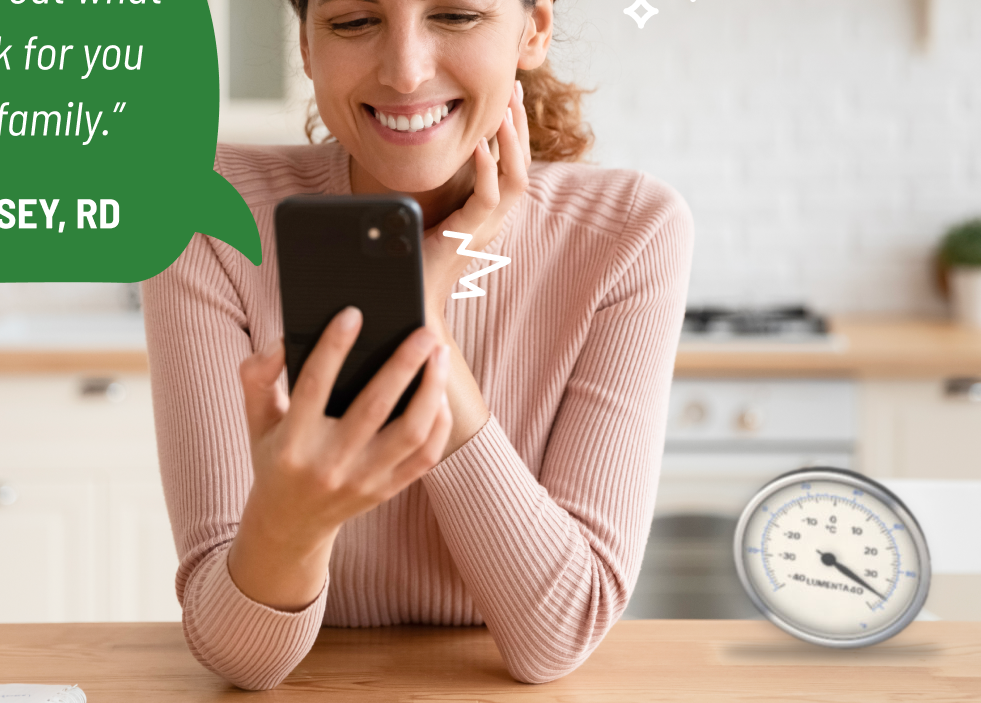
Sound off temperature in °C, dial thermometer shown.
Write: 35 °C
